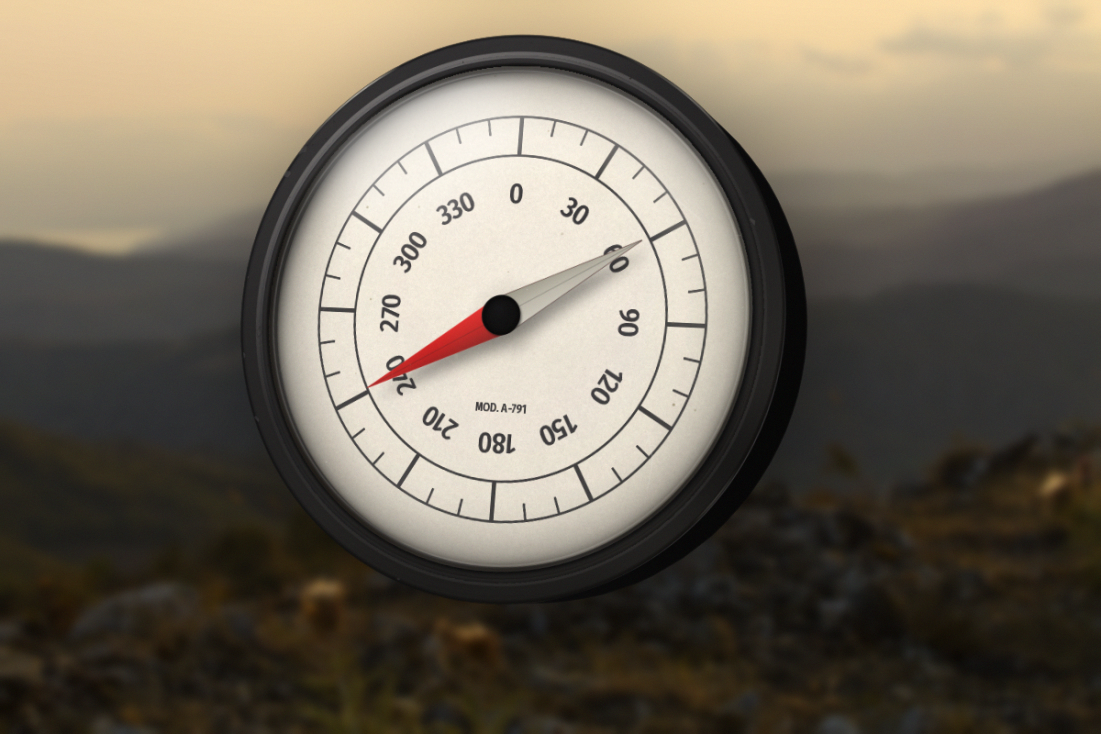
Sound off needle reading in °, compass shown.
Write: 240 °
